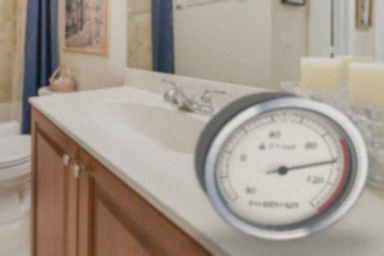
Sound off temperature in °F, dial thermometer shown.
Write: 100 °F
